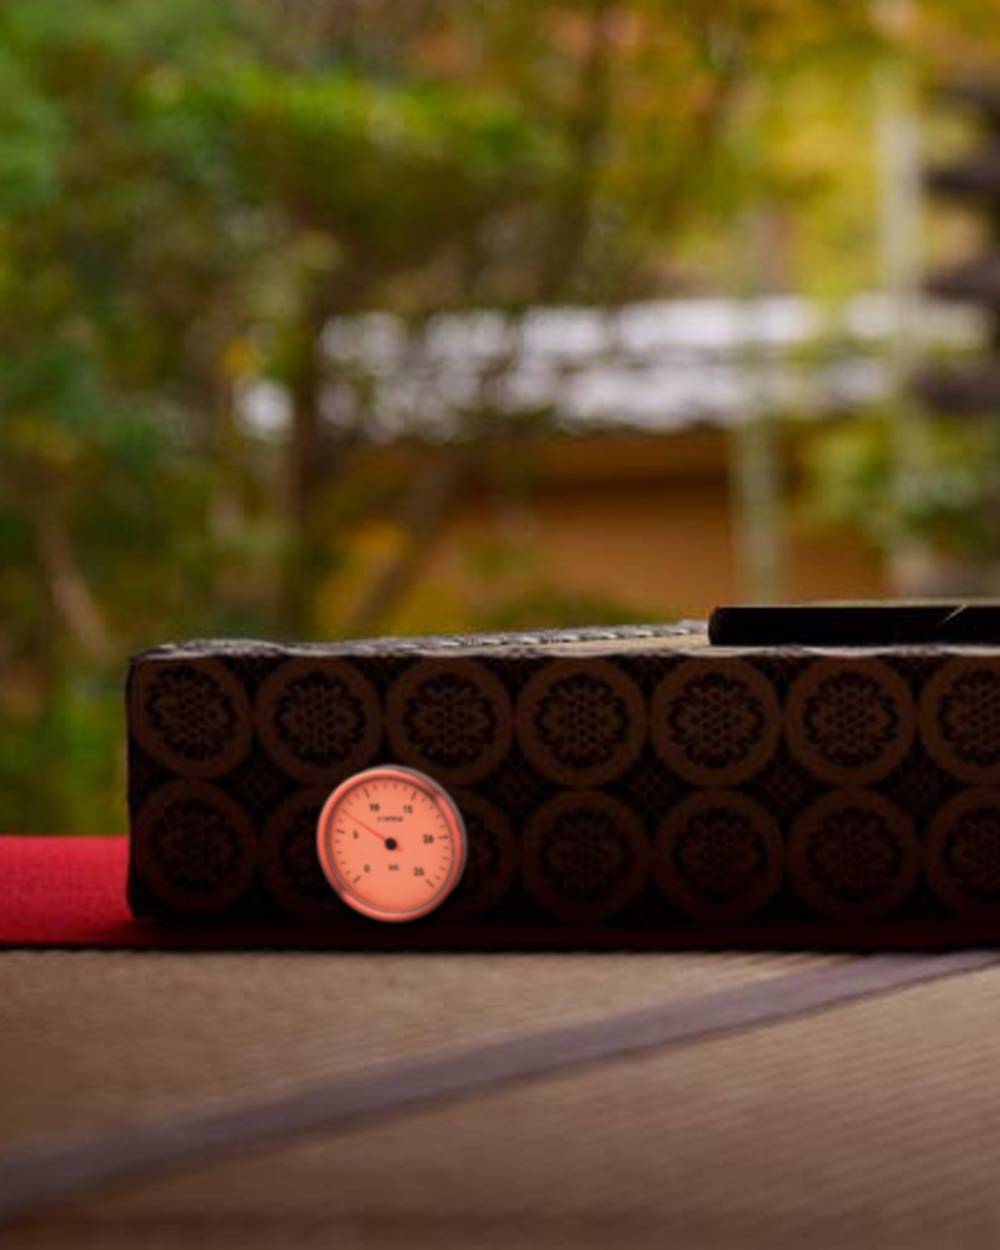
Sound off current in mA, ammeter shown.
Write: 7 mA
